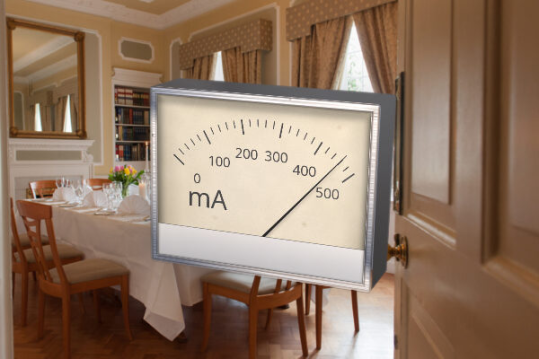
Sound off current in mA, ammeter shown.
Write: 460 mA
